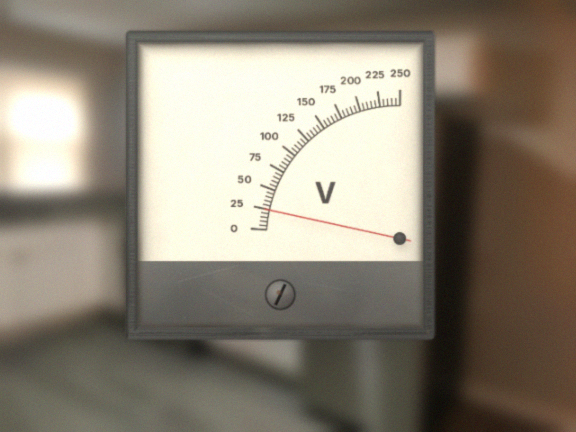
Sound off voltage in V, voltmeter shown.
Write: 25 V
